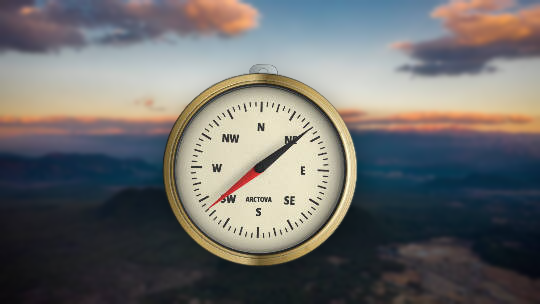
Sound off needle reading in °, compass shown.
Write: 230 °
